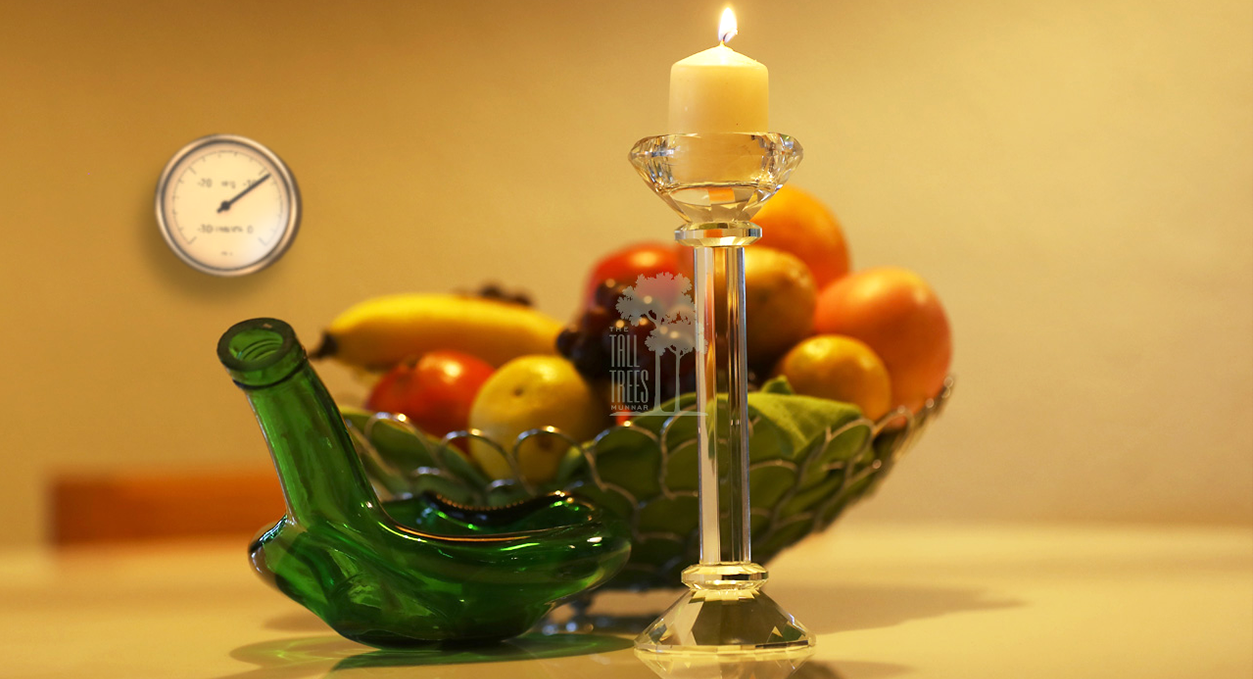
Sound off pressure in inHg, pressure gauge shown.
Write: -9 inHg
